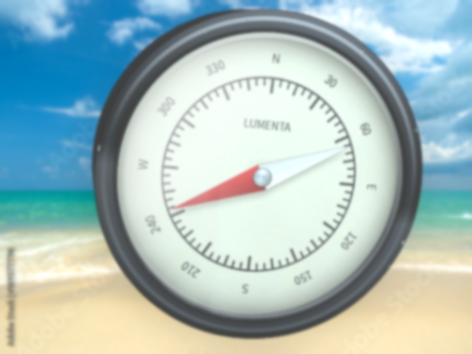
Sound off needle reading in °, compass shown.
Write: 245 °
